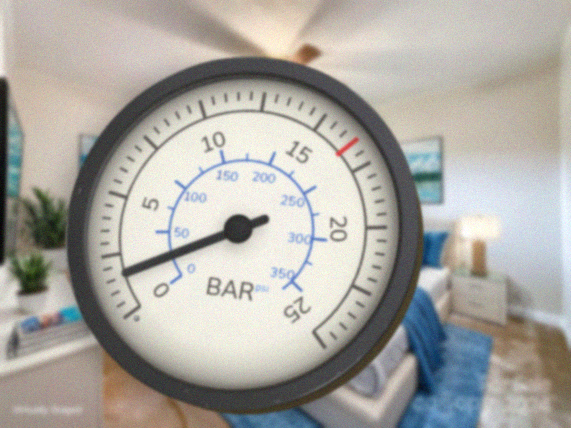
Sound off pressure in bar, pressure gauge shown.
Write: 1.5 bar
